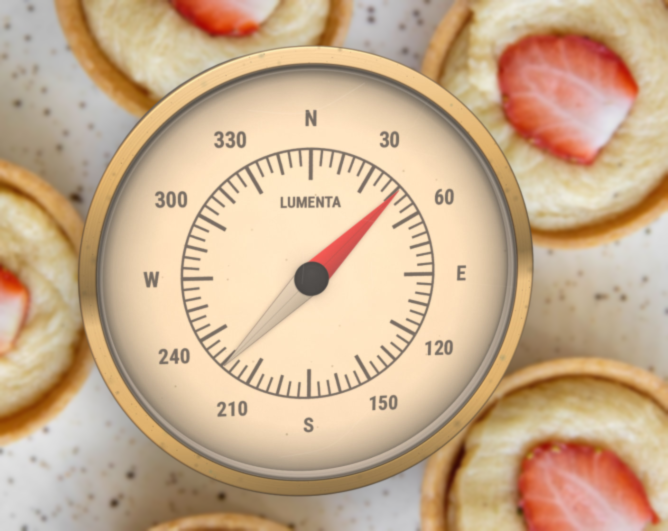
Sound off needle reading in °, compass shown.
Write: 45 °
